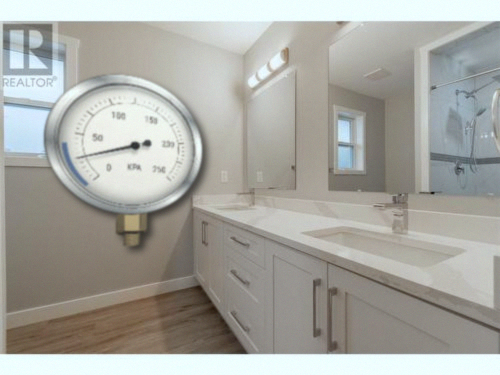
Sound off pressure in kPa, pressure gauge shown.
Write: 25 kPa
